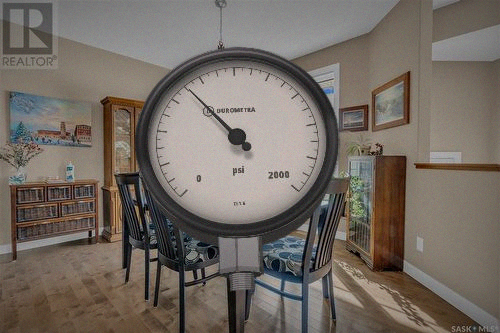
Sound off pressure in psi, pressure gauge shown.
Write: 700 psi
